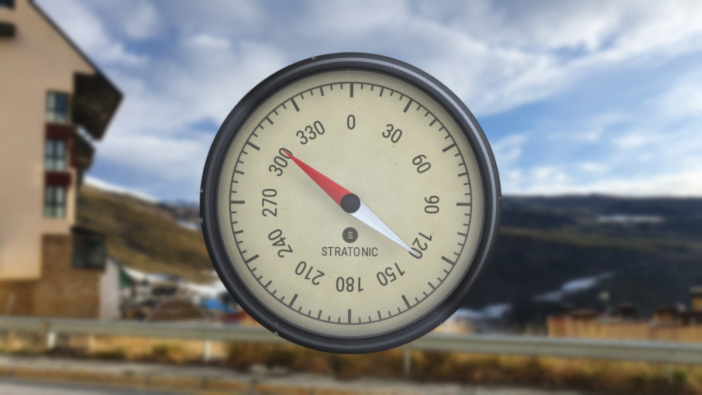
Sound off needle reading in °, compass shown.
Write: 307.5 °
